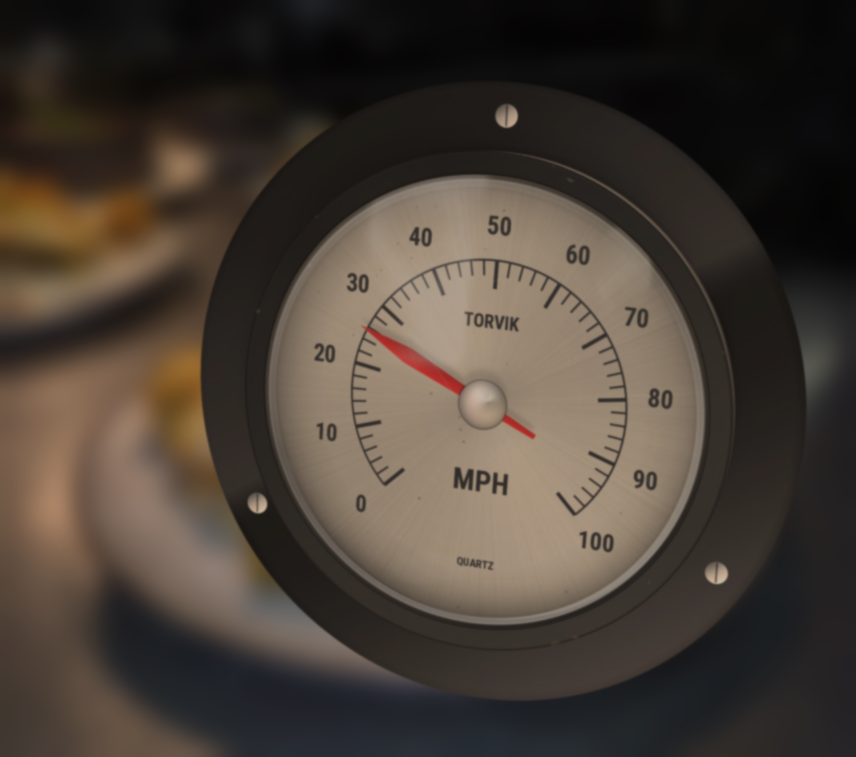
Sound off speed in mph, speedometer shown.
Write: 26 mph
